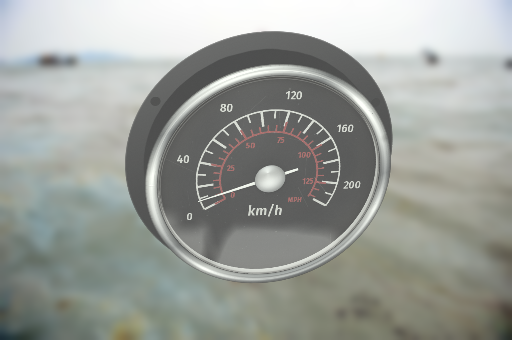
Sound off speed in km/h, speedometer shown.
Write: 10 km/h
